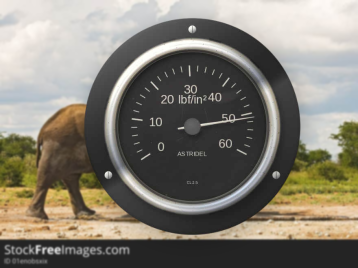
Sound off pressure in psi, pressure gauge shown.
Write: 51 psi
